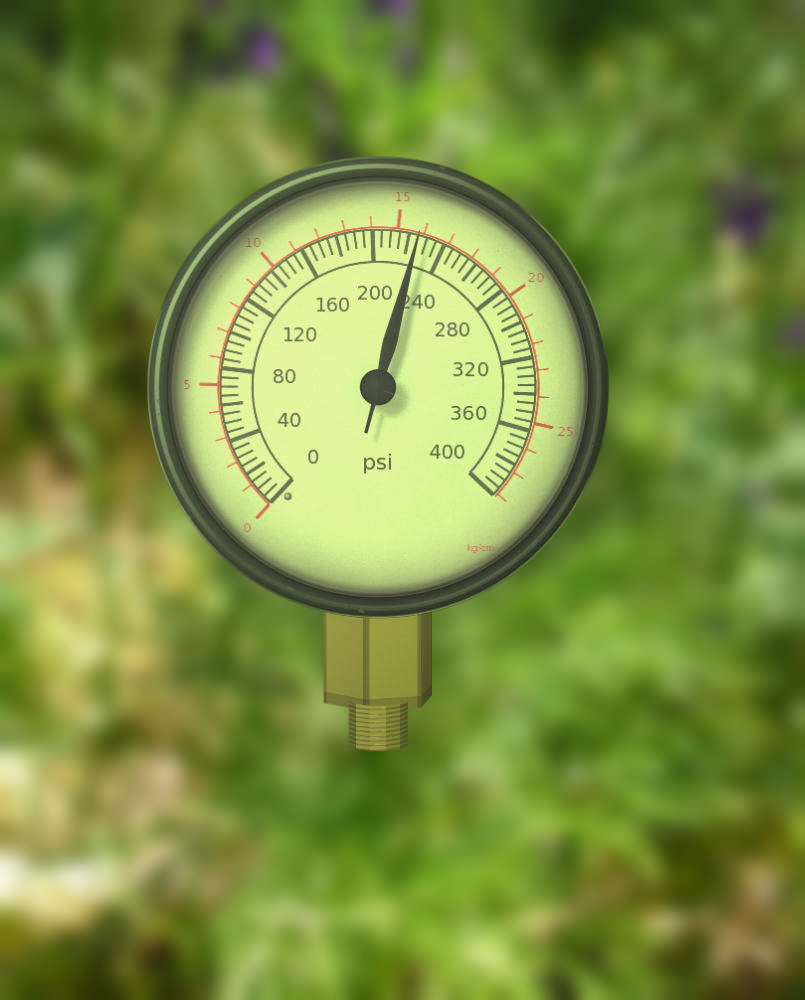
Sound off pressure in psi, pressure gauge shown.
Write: 225 psi
